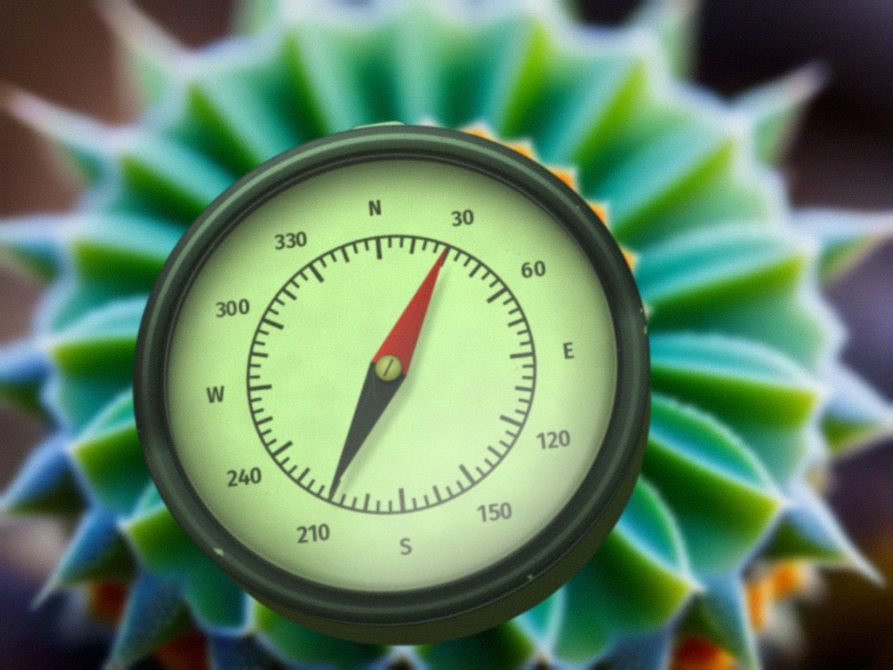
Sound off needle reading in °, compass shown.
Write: 30 °
